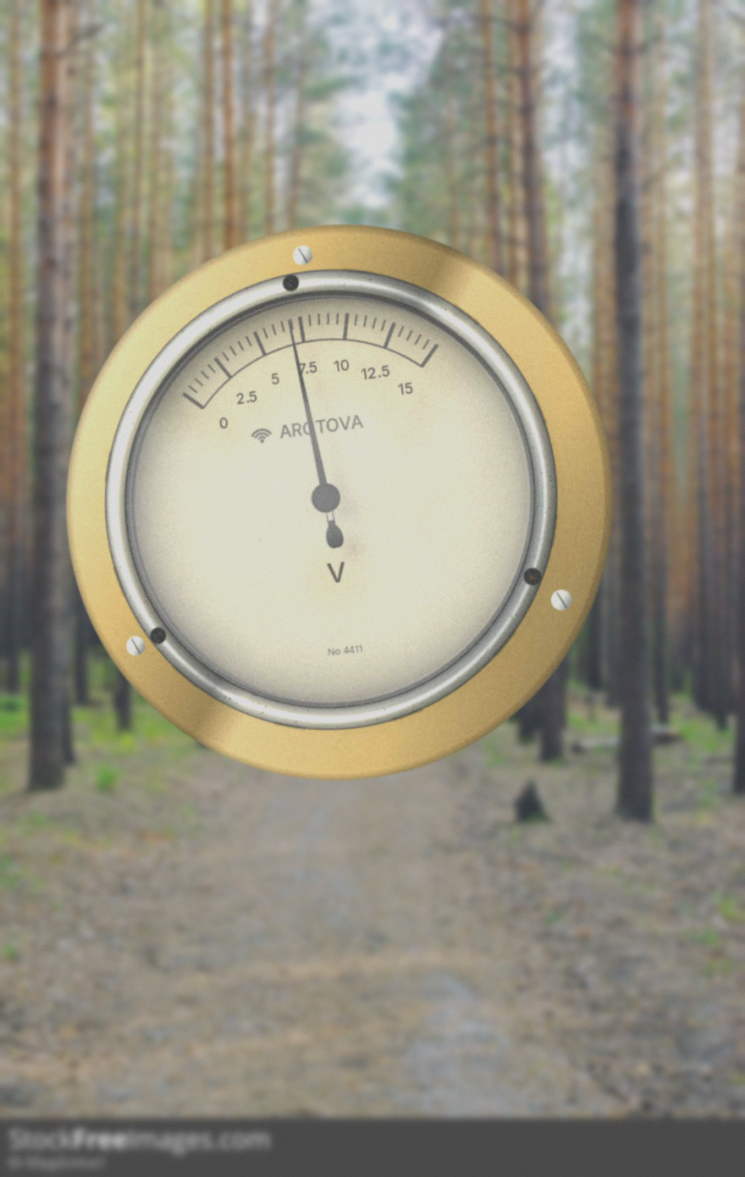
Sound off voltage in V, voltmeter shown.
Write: 7 V
